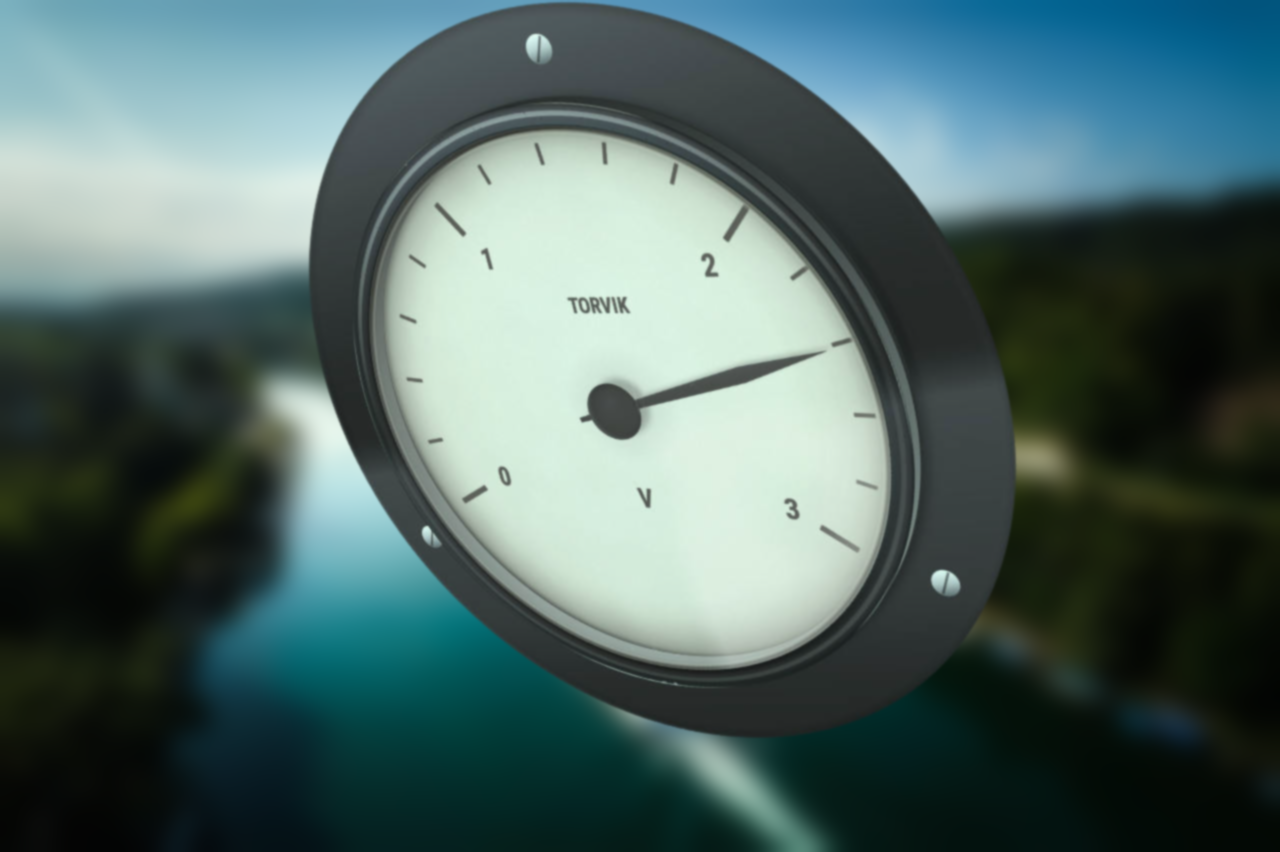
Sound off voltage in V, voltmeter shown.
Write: 2.4 V
